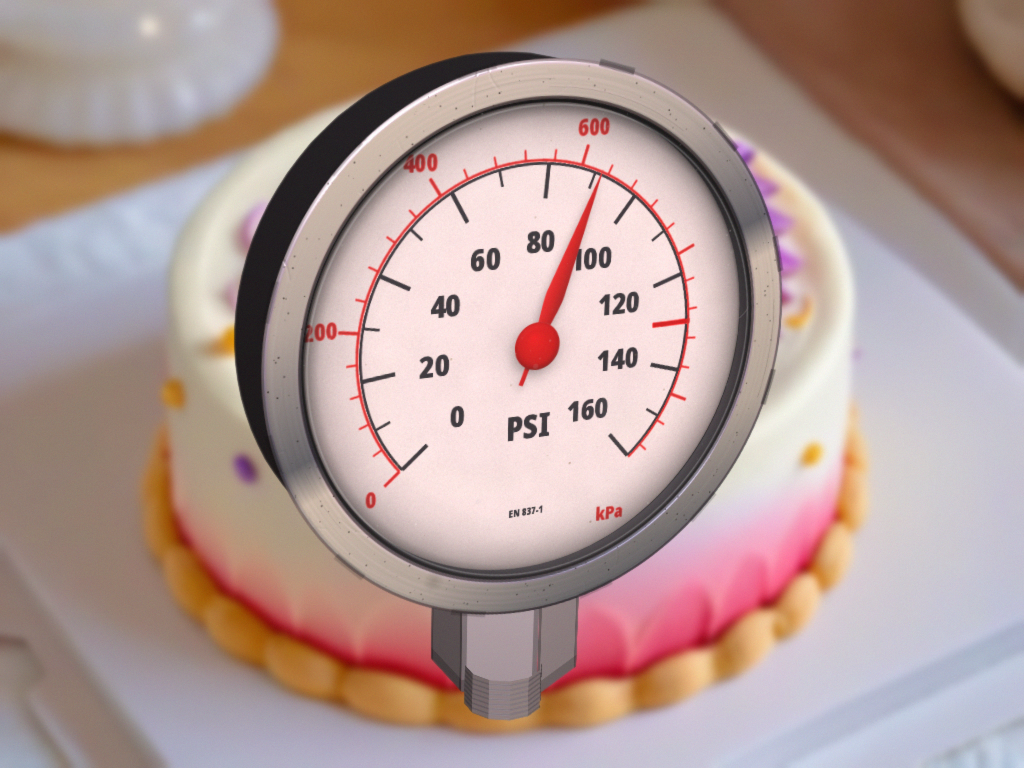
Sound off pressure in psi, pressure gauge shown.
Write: 90 psi
